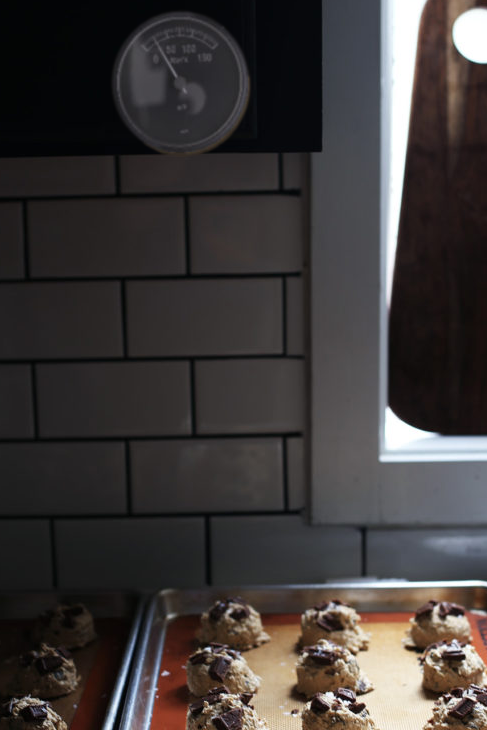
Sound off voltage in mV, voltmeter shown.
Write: 25 mV
